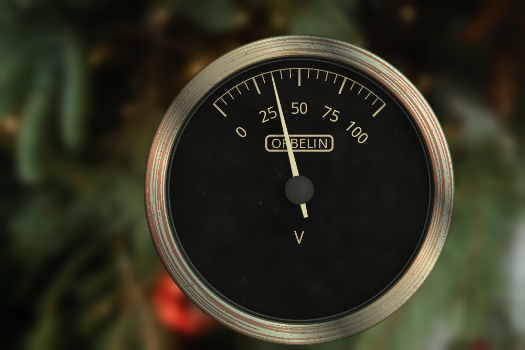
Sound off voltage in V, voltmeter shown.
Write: 35 V
